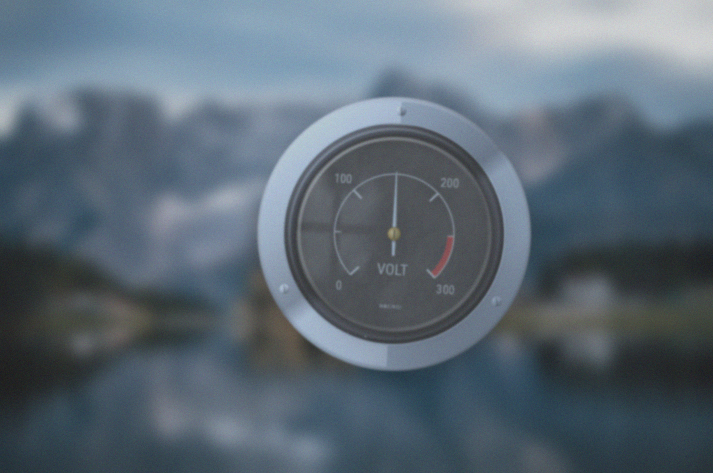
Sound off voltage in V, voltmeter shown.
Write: 150 V
